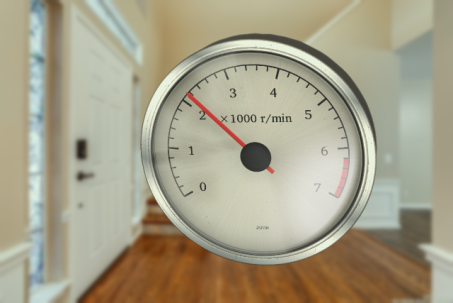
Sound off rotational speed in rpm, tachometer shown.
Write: 2200 rpm
